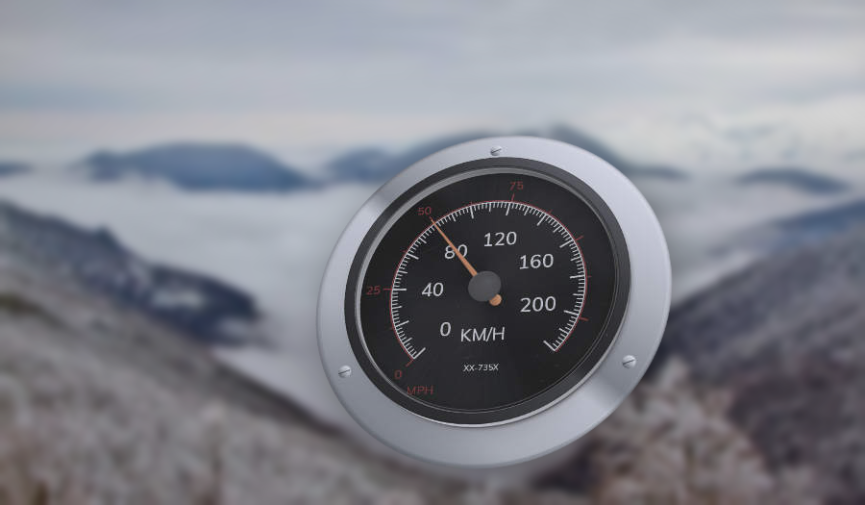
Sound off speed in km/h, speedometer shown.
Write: 80 km/h
